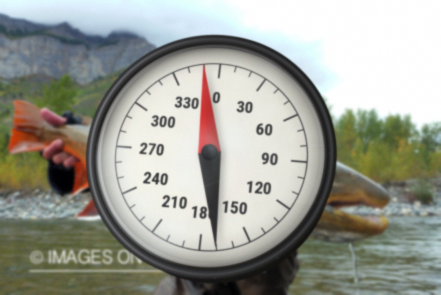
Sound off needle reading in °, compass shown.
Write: 350 °
